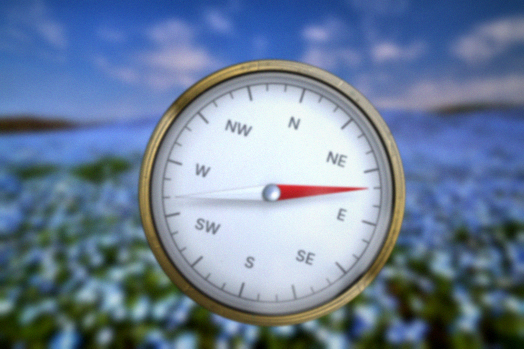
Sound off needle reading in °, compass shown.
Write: 70 °
